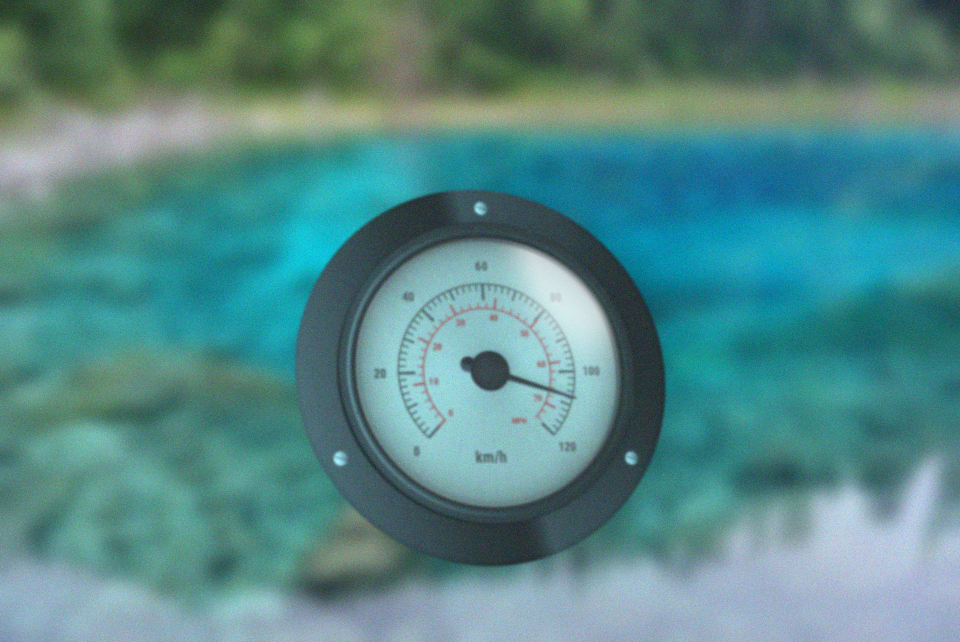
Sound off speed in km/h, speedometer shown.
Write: 108 km/h
